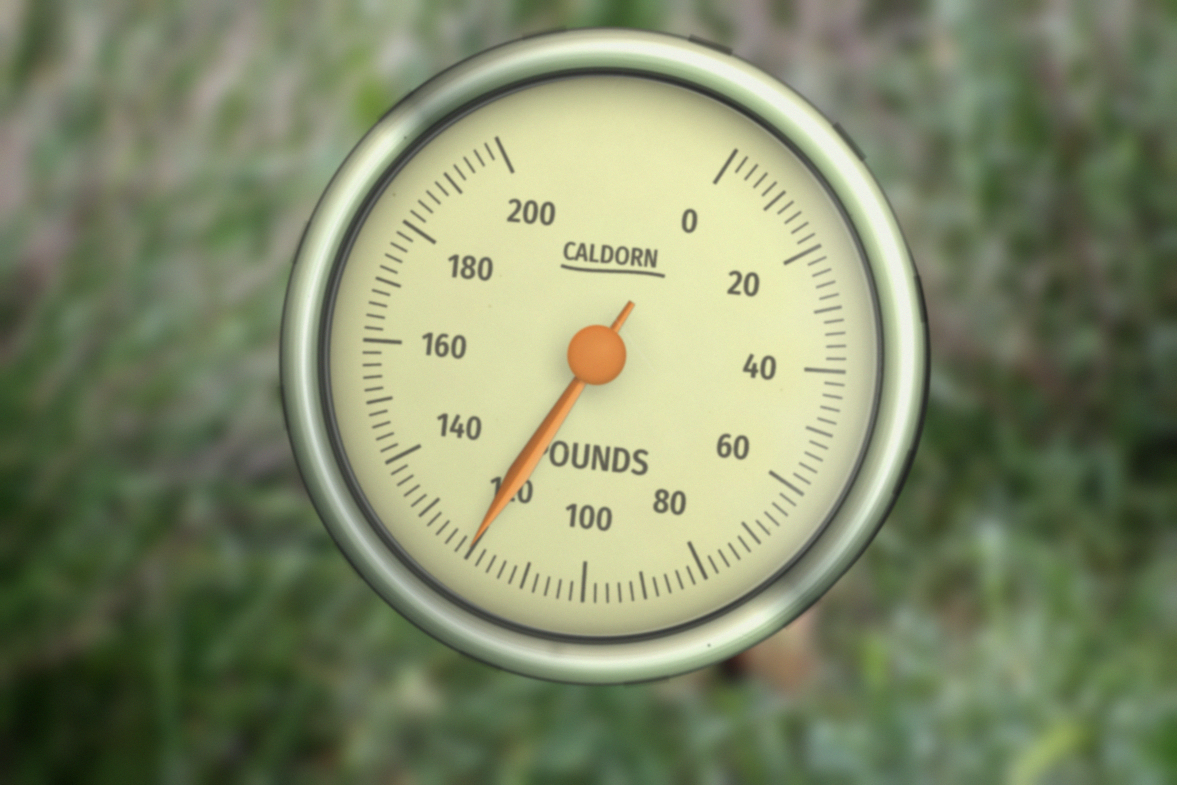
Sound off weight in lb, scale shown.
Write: 120 lb
